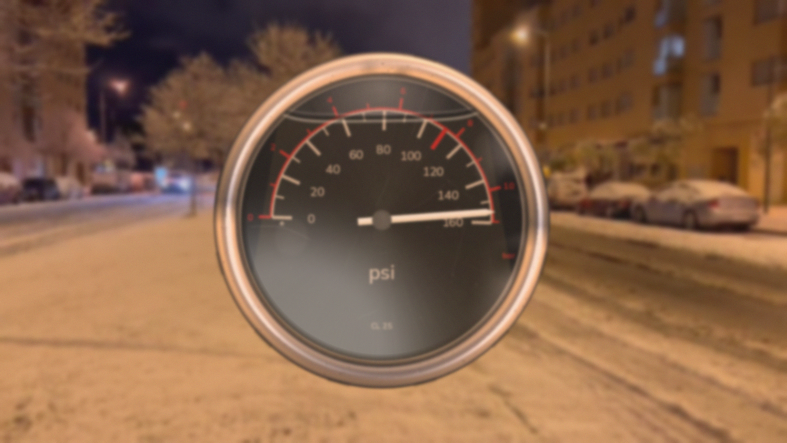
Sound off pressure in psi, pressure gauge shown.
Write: 155 psi
